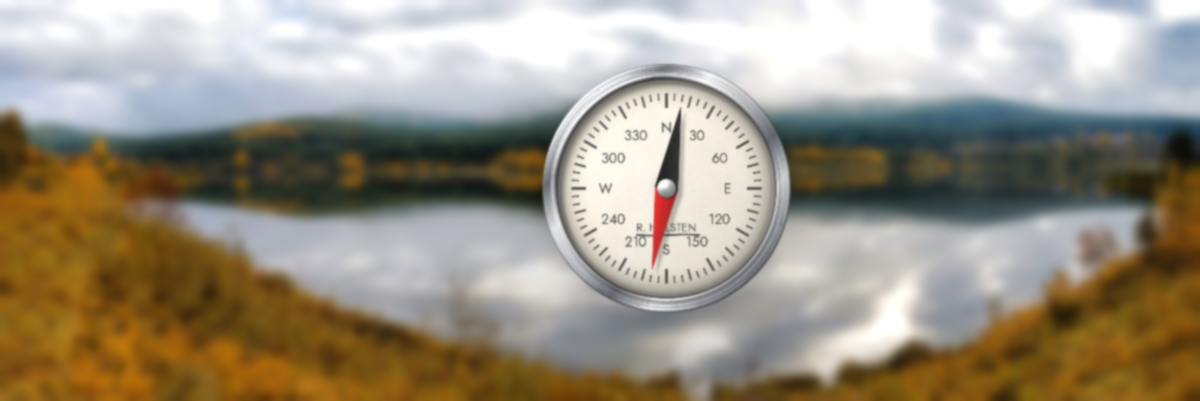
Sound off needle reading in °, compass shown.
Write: 190 °
